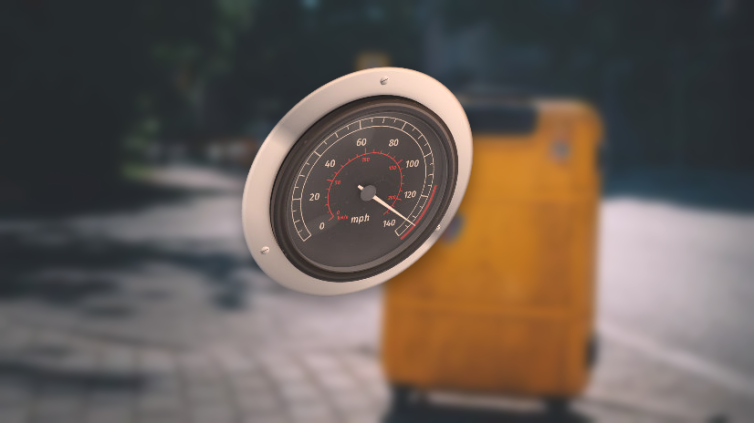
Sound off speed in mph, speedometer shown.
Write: 132.5 mph
